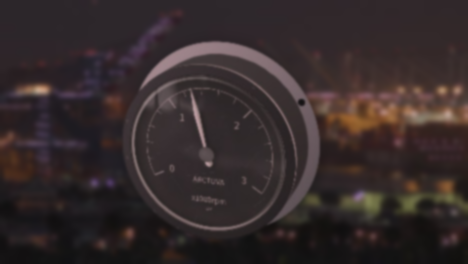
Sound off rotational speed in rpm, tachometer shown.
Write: 1300 rpm
